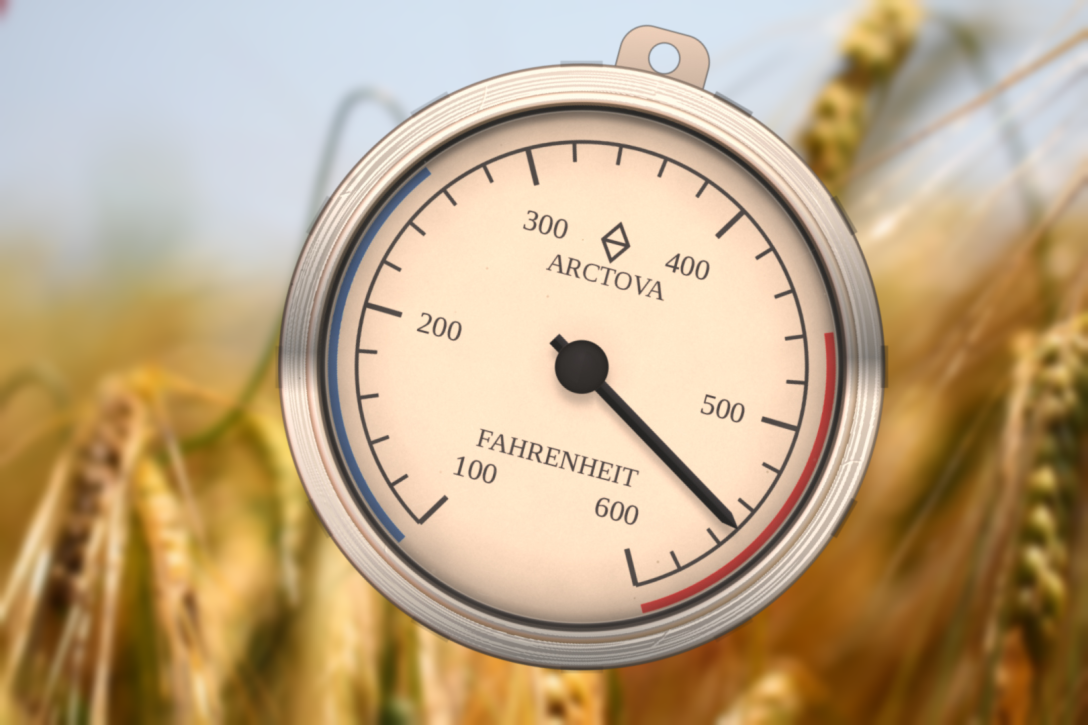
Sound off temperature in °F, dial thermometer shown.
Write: 550 °F
